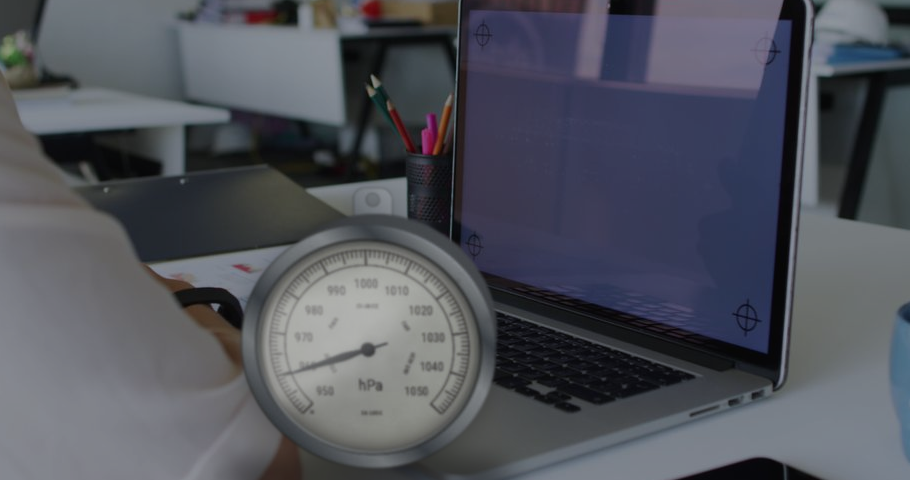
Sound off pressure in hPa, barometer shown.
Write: 960 hPa
